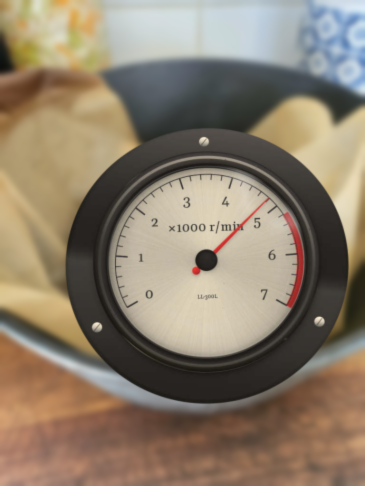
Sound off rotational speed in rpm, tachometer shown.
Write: 4800 rpm
